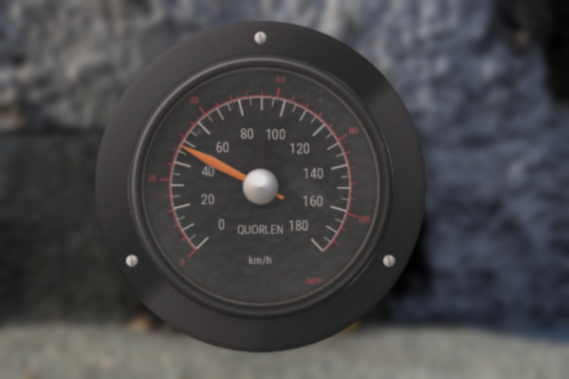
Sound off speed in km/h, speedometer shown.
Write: 47.5 km/h
